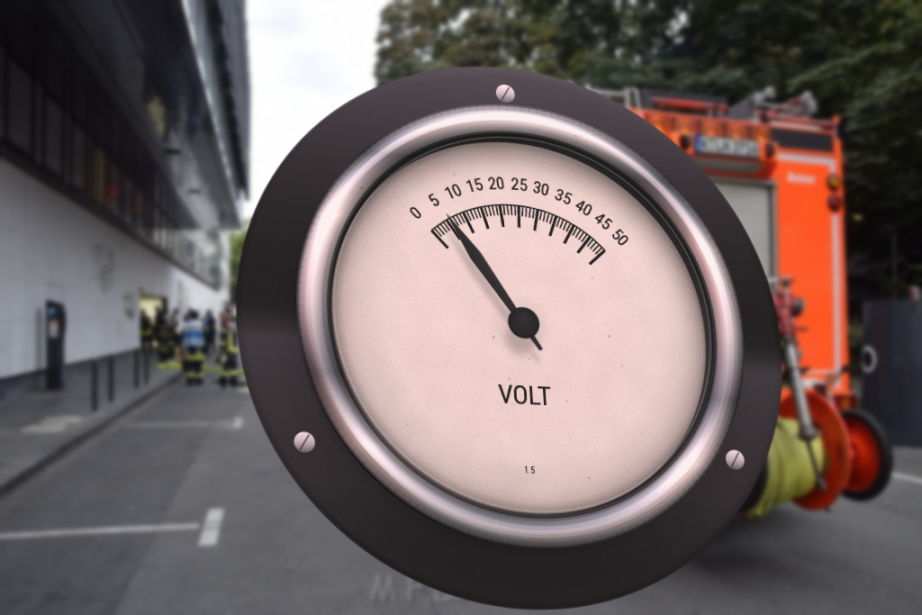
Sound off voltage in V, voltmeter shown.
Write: 5 V
